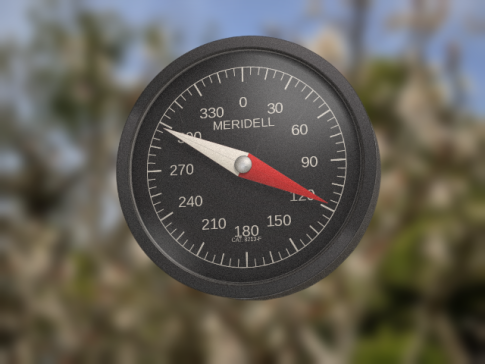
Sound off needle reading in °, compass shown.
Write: 117.5 °
